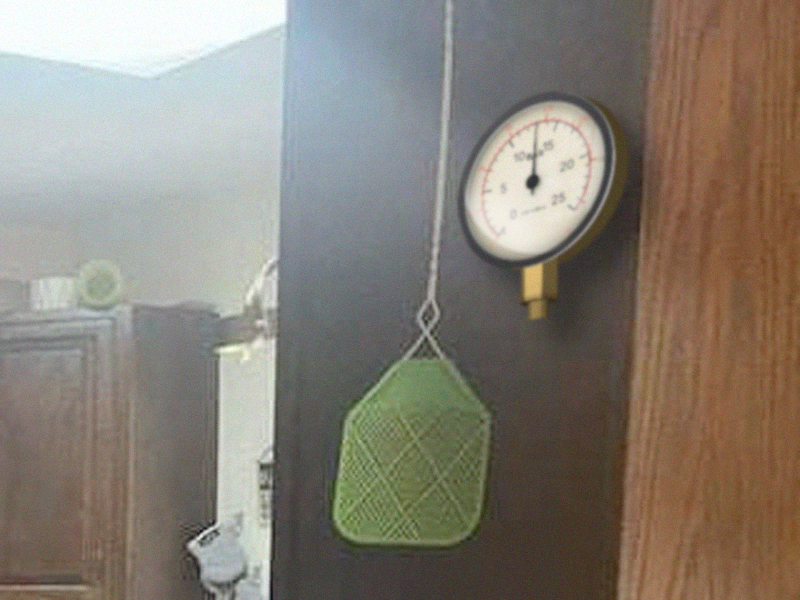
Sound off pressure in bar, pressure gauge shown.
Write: 13 bar
